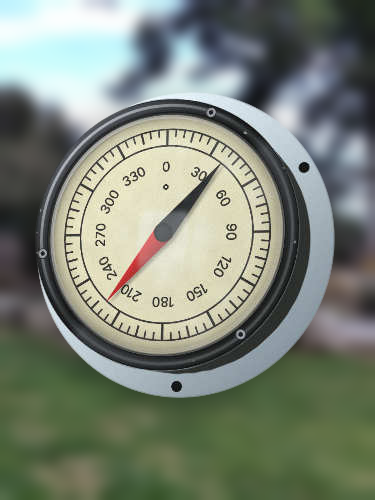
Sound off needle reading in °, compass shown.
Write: 220 °
